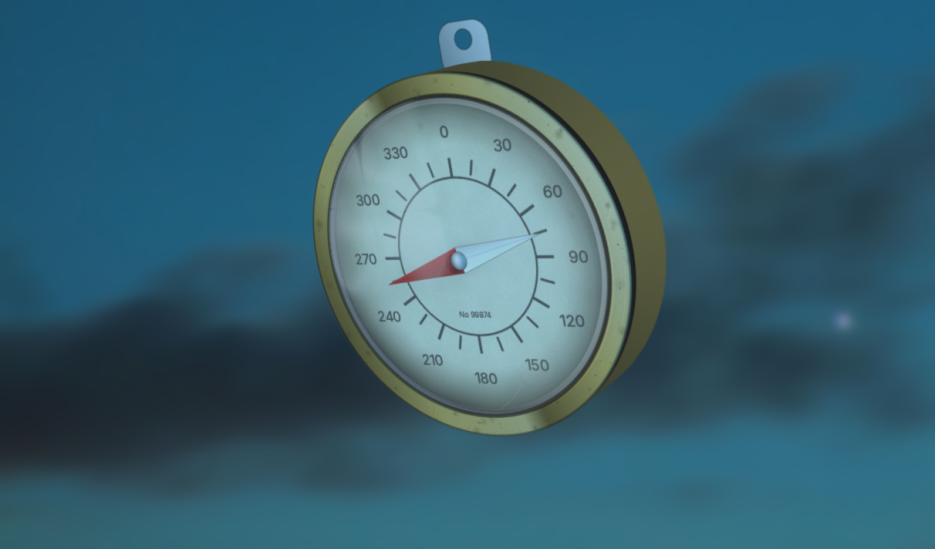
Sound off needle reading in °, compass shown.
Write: 255 °
